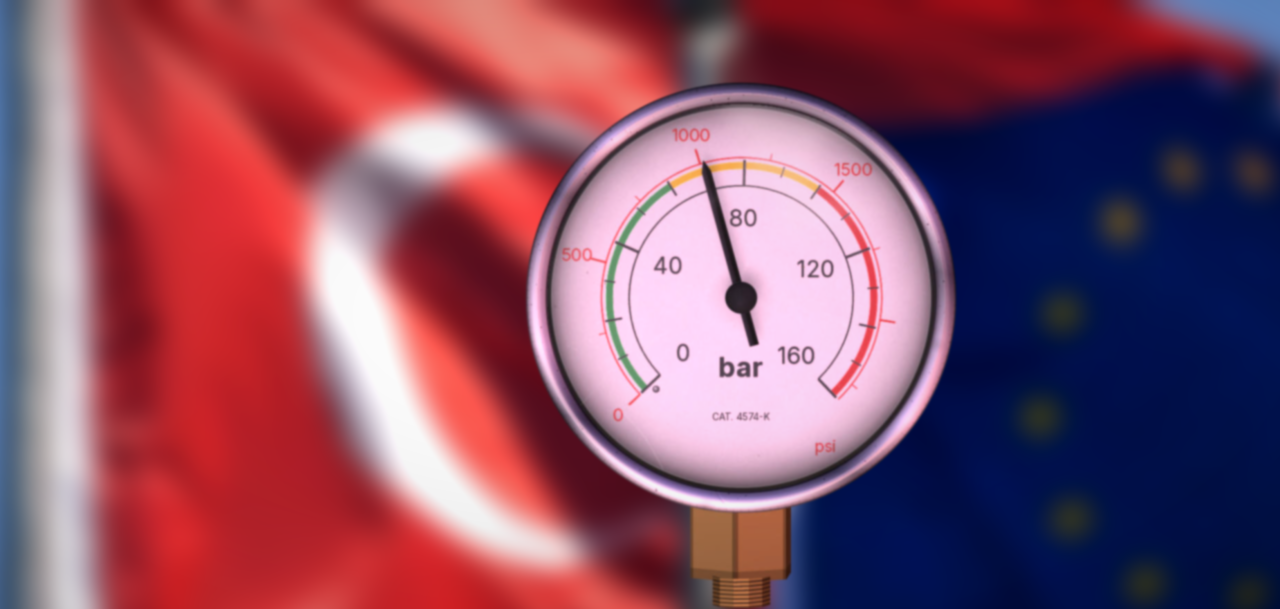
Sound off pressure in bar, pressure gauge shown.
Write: 70 bar
